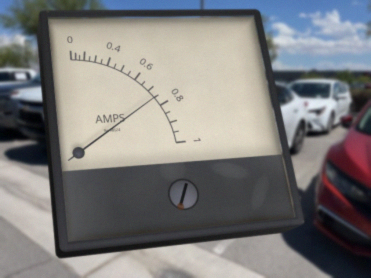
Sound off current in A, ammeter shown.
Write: 0.75 A
